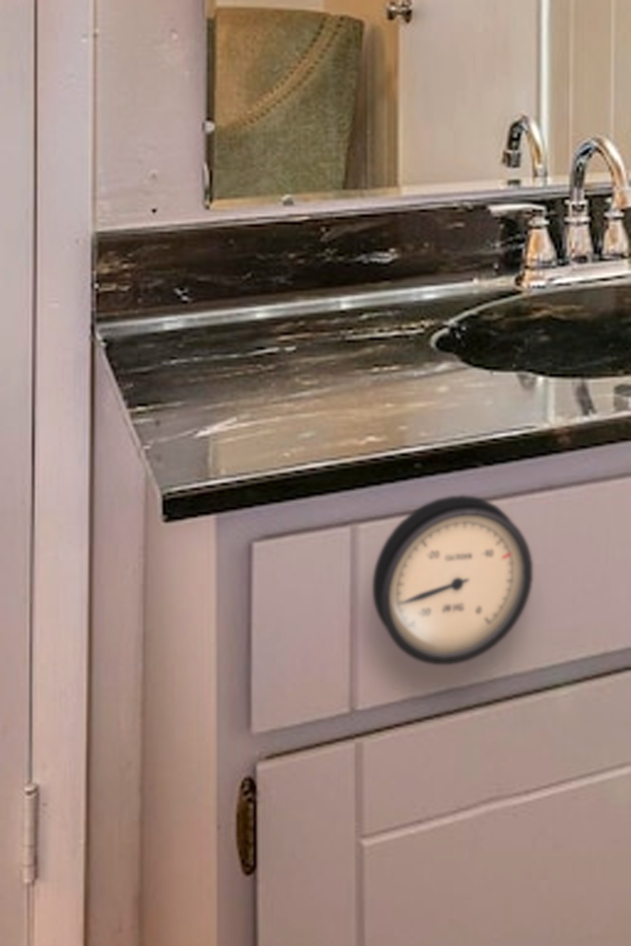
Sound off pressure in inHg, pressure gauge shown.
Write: -27 inHg
